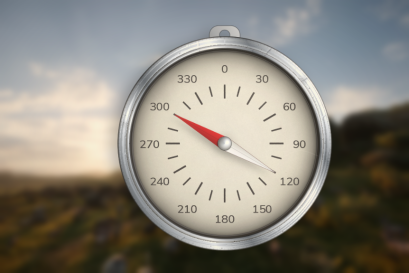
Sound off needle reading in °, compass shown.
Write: 300 °
